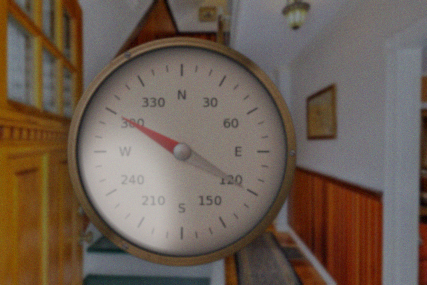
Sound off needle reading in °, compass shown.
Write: 300 °
